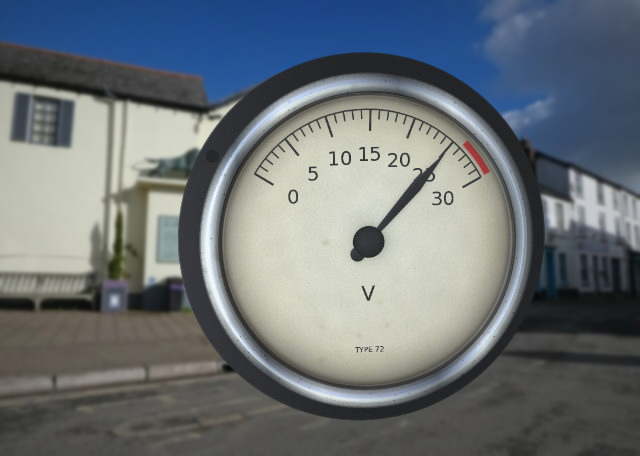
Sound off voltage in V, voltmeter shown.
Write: 25 V
